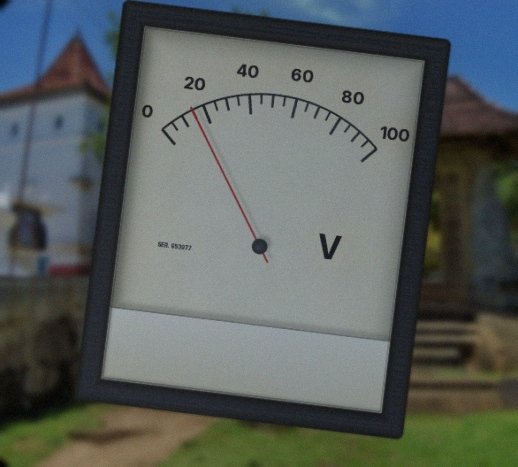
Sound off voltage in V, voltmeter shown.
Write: 15 V
